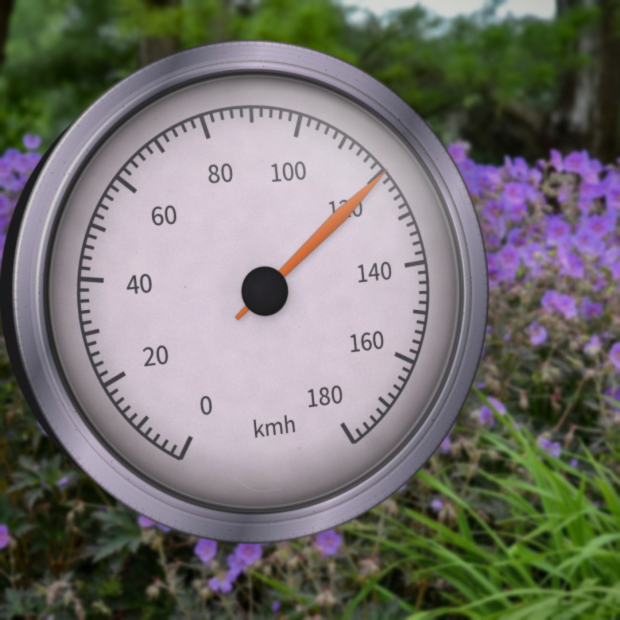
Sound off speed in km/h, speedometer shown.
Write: 120 km/h
